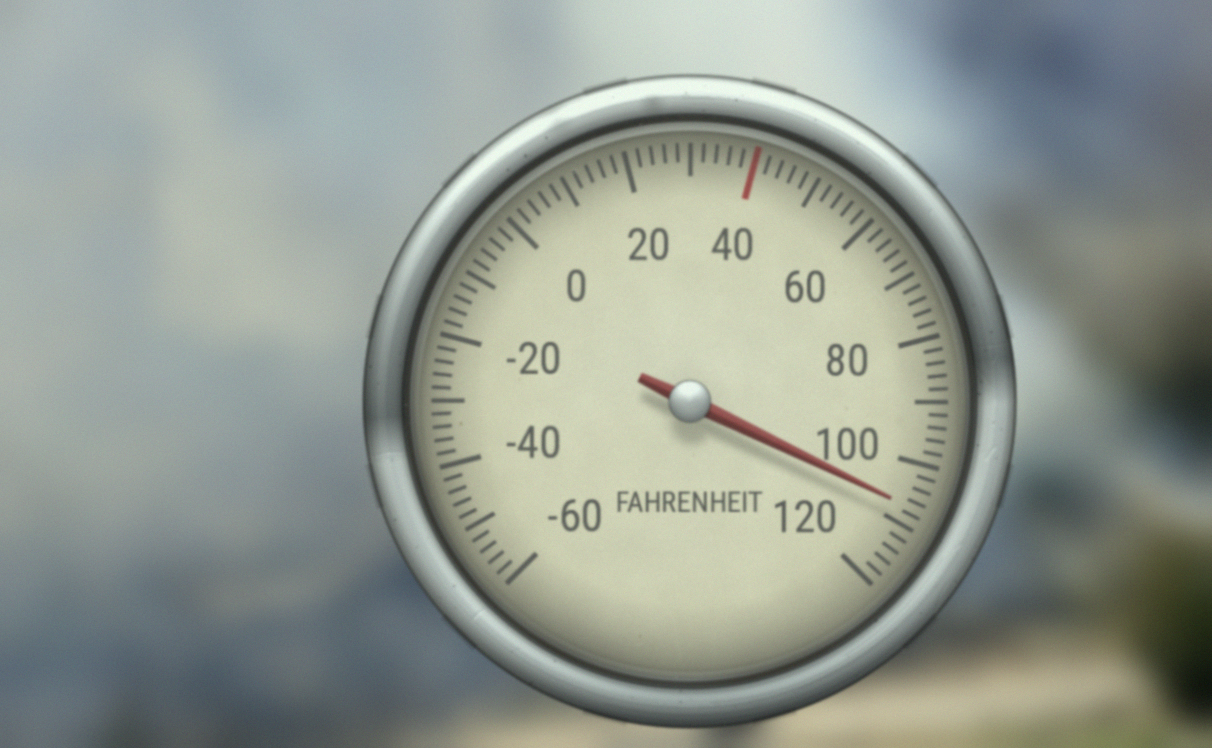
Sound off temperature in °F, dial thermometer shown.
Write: 107 °F
